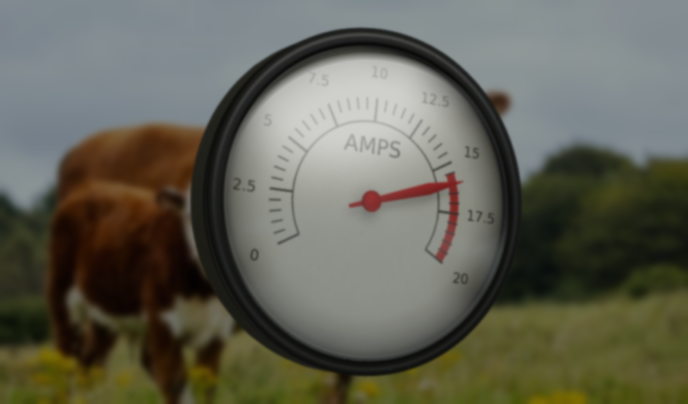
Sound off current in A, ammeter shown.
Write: 16 A
